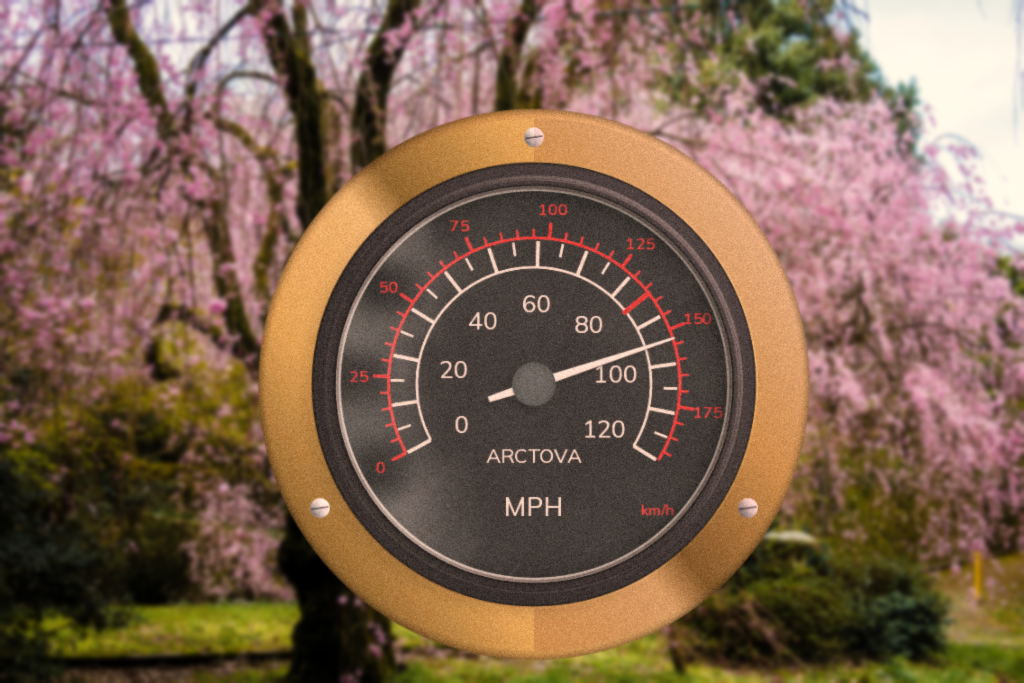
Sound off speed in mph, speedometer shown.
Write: 95 mph
